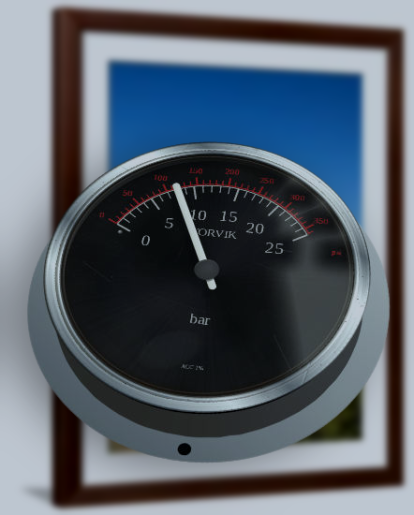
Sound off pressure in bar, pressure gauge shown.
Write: 8 bar
